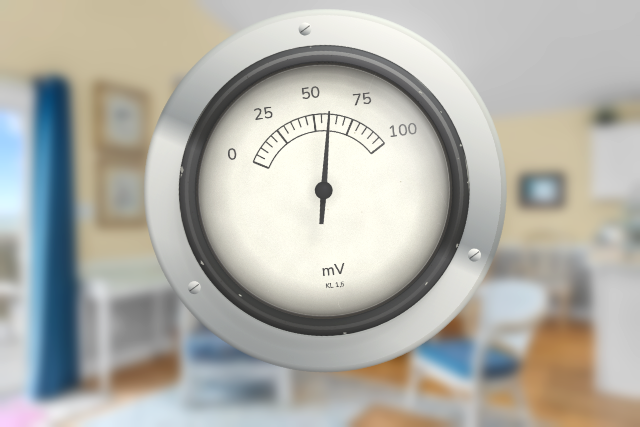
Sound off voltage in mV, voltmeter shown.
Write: 60 mV
